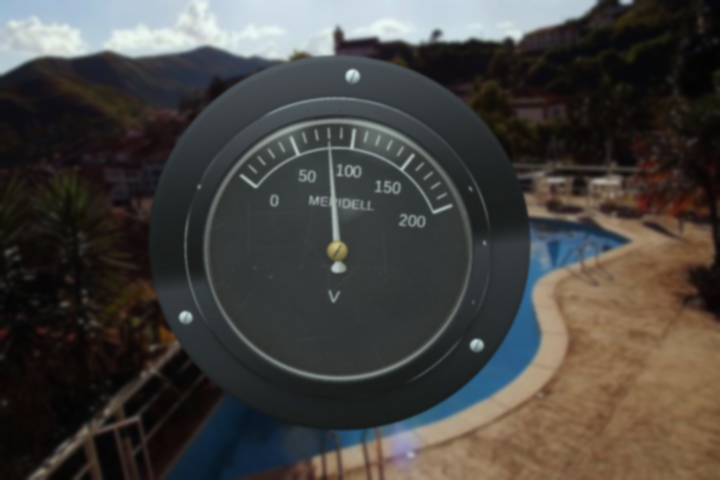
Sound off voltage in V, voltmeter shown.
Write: 80 V
